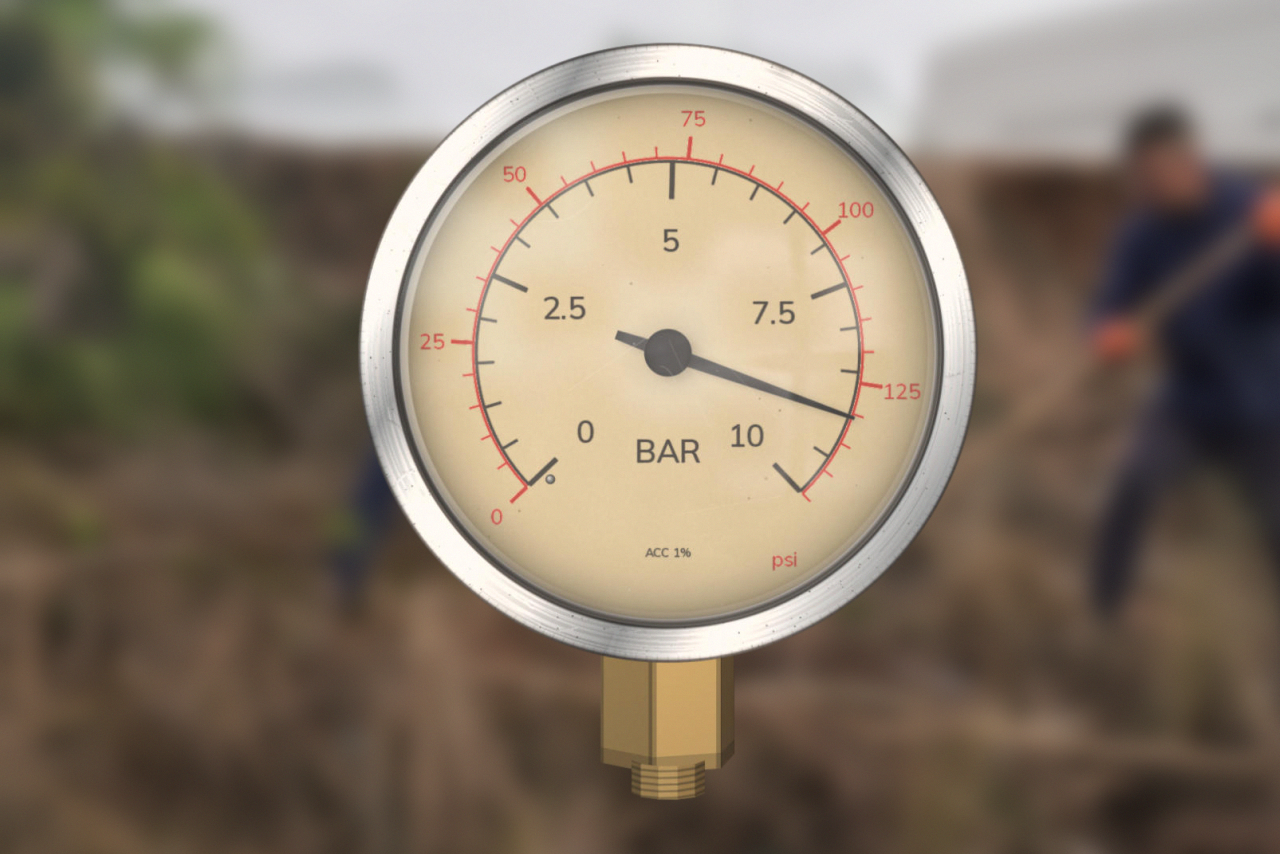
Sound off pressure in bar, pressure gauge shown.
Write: 9 bar
